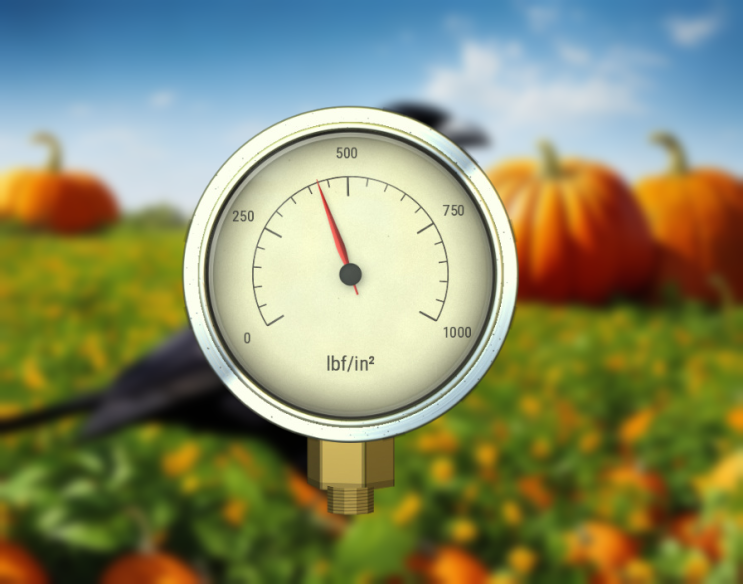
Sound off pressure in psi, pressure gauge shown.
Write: 425 psi
